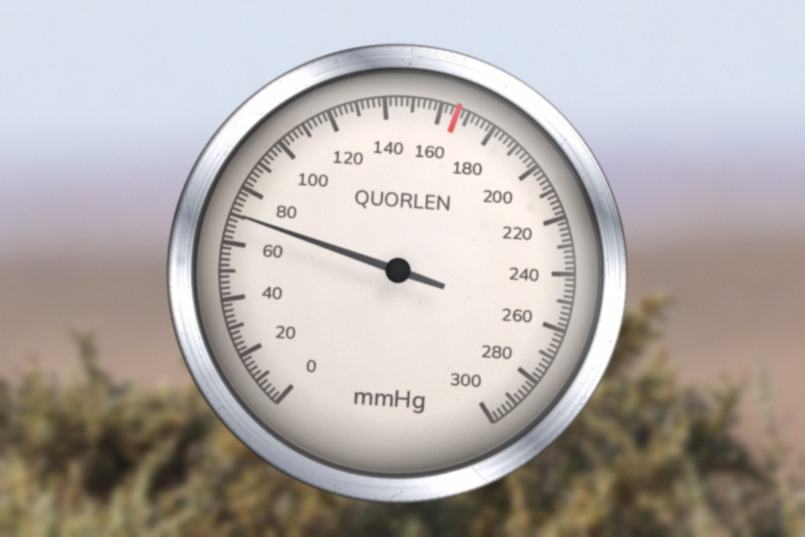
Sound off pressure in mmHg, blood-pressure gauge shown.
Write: 70 mmHg
